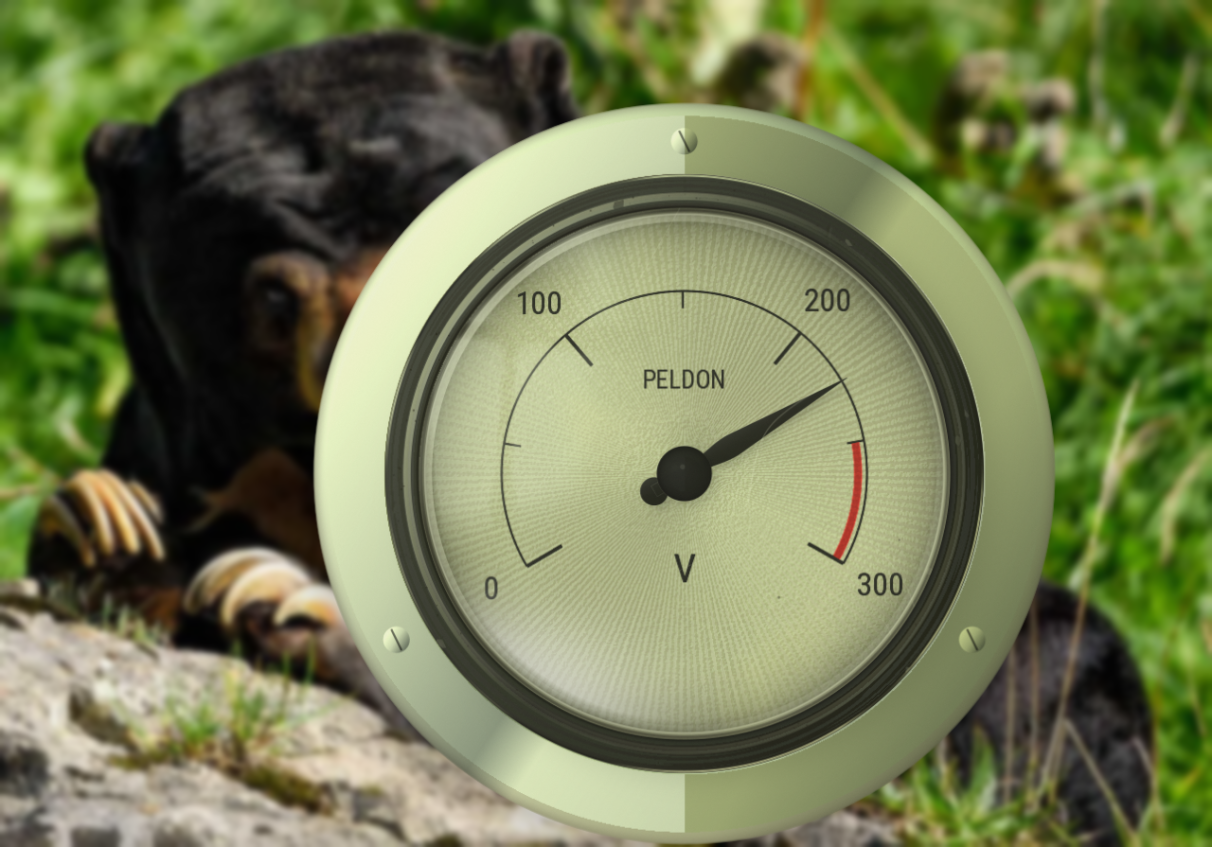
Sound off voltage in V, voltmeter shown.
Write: 225 V
